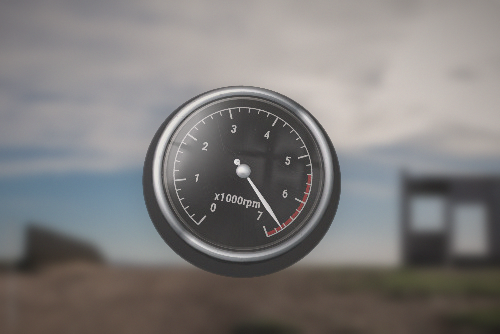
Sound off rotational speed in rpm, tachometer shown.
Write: 6700 rpm
